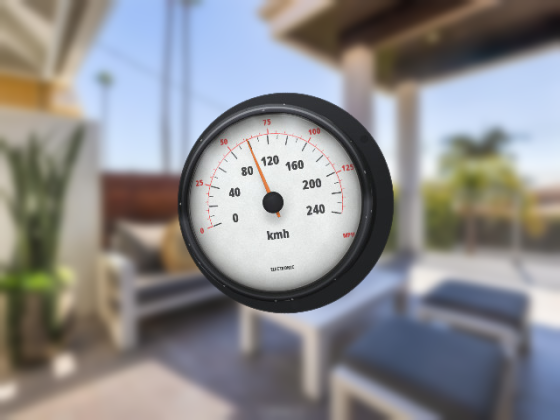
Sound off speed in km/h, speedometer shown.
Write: 100 km/h
